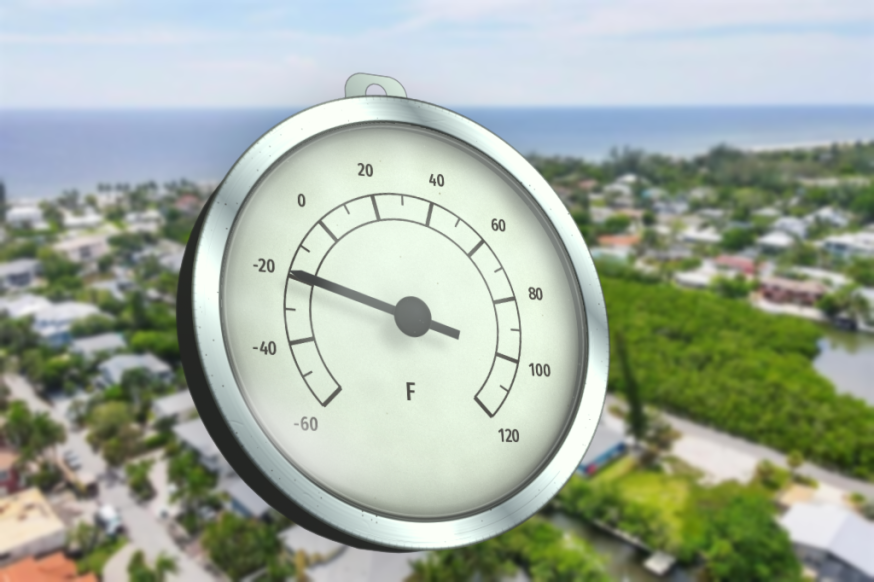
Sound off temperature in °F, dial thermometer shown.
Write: -20 °F
